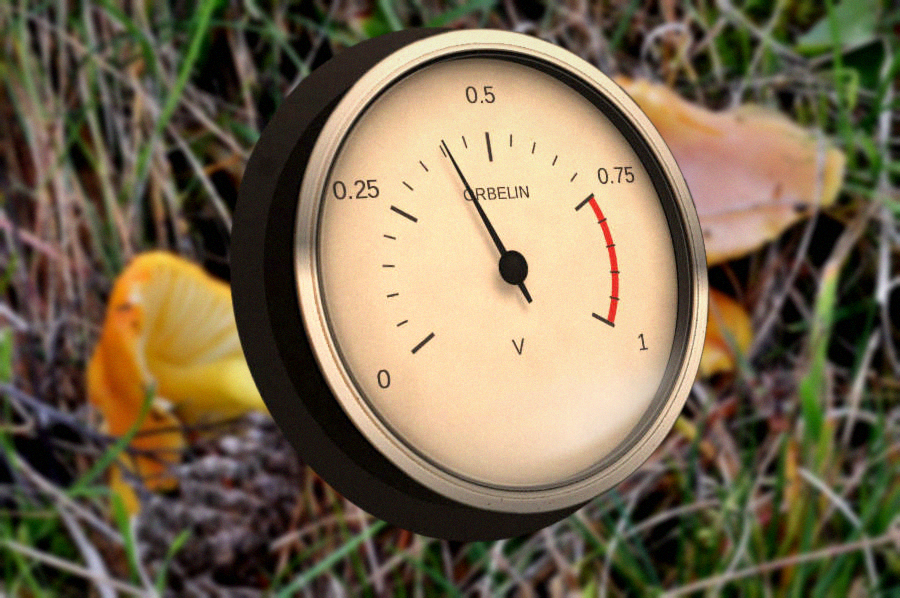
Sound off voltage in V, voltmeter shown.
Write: 0.4 V
